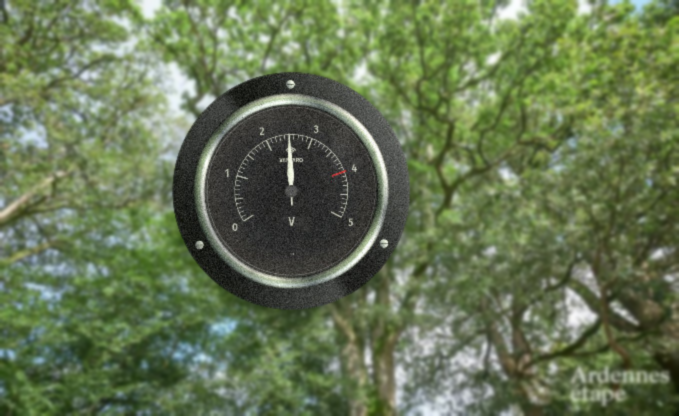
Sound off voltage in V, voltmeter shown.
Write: 2.5 V
